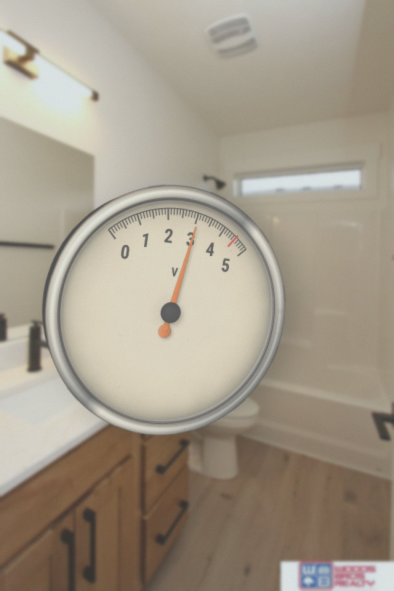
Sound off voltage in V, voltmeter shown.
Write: 3 V
